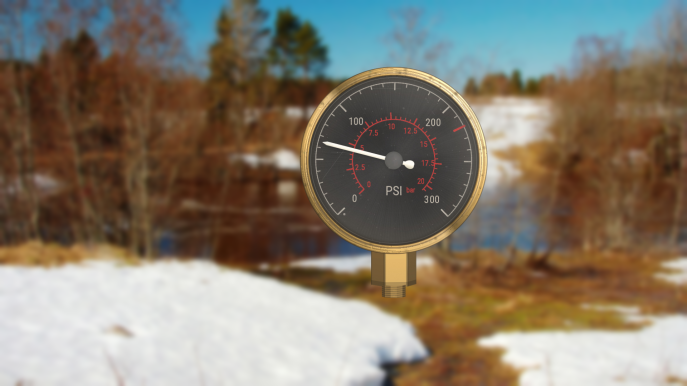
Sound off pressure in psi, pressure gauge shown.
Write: 65 psi
